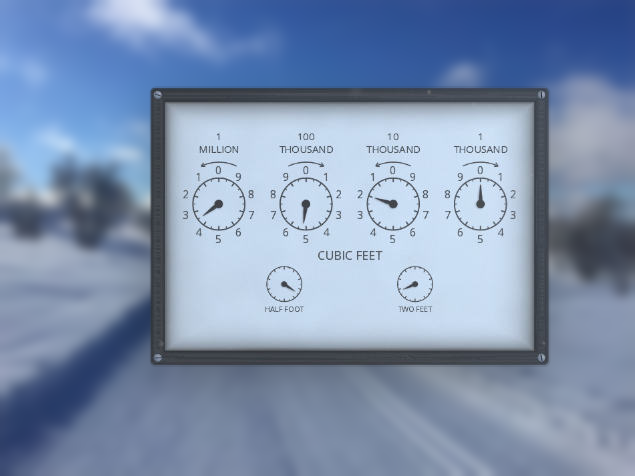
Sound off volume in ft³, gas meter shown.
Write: 352000 ft³
